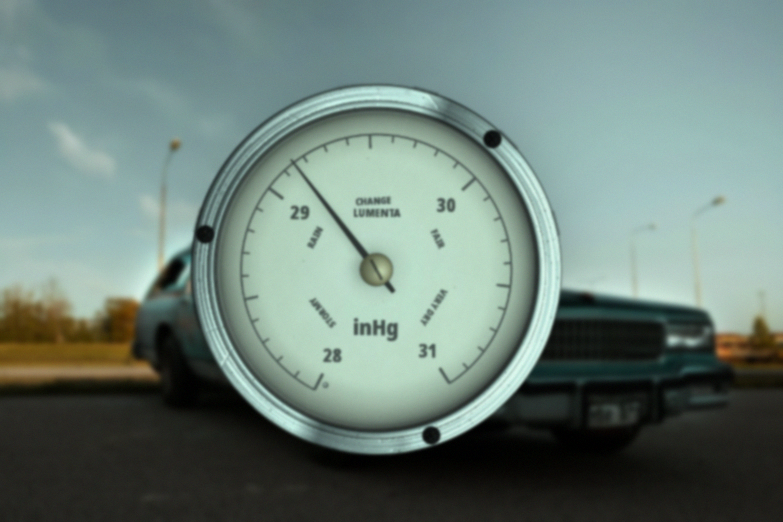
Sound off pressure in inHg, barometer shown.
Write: 29.15 inHg
